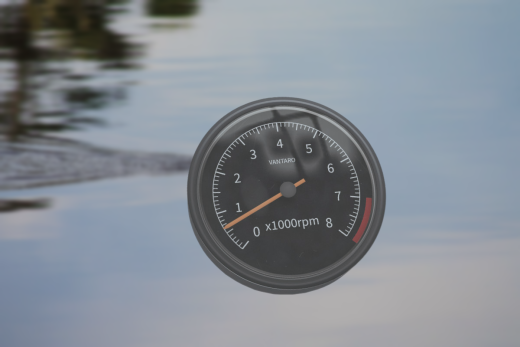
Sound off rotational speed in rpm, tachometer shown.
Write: 600 rpm
